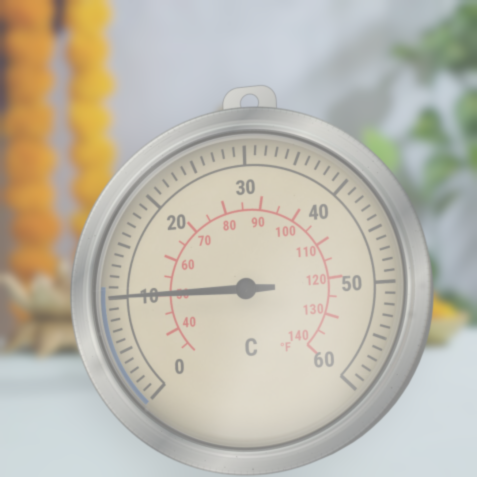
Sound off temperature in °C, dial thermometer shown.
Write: 10 °C
